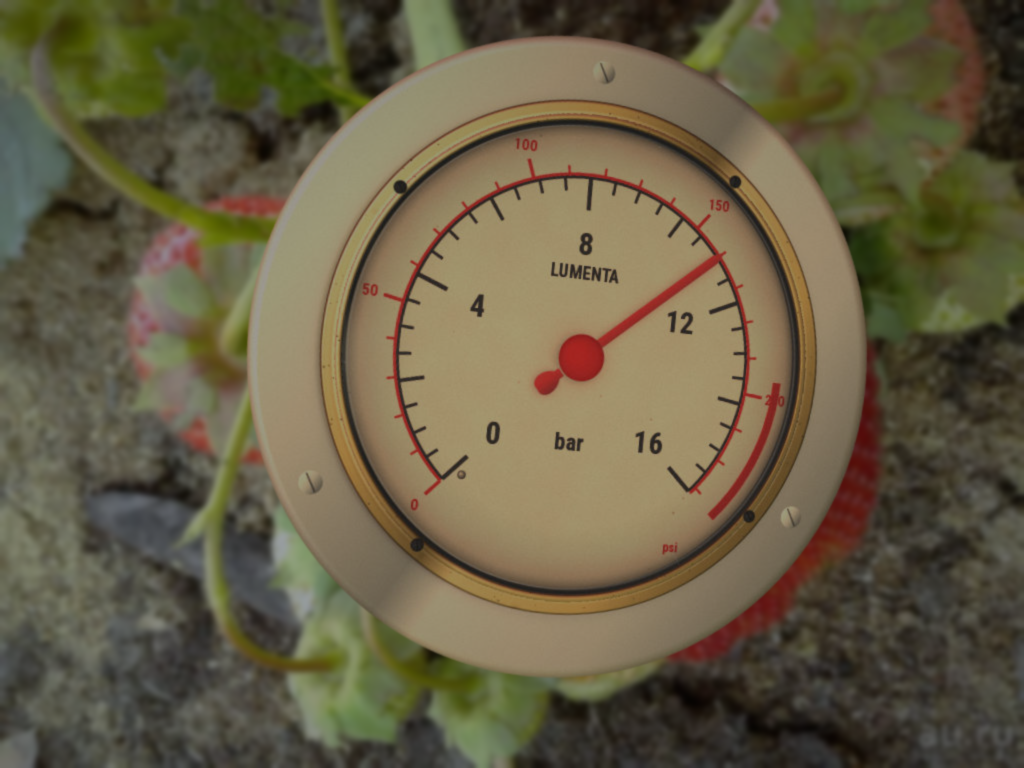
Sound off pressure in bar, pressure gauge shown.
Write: 11 bar
